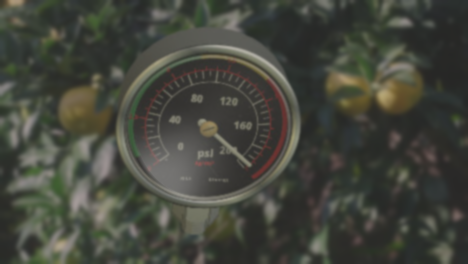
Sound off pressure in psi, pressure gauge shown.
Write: 195 psi
